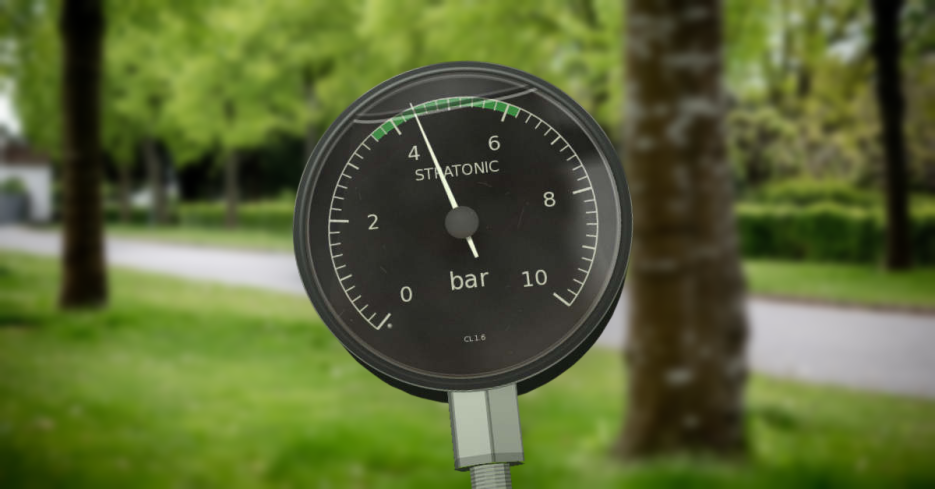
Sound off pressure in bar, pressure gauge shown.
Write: 4.4 bar
